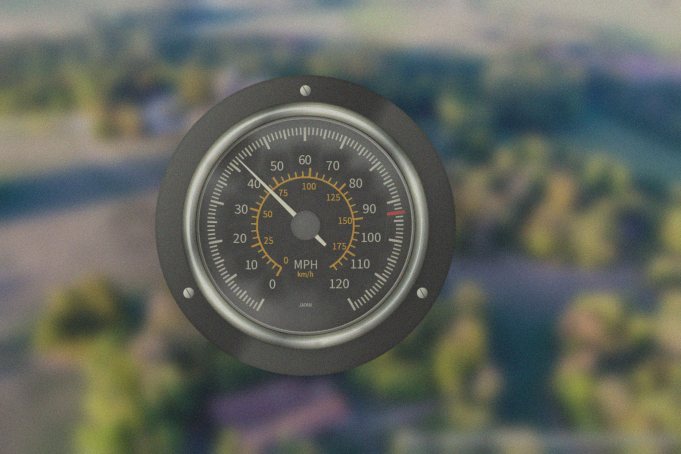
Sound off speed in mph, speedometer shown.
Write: 42 mph
